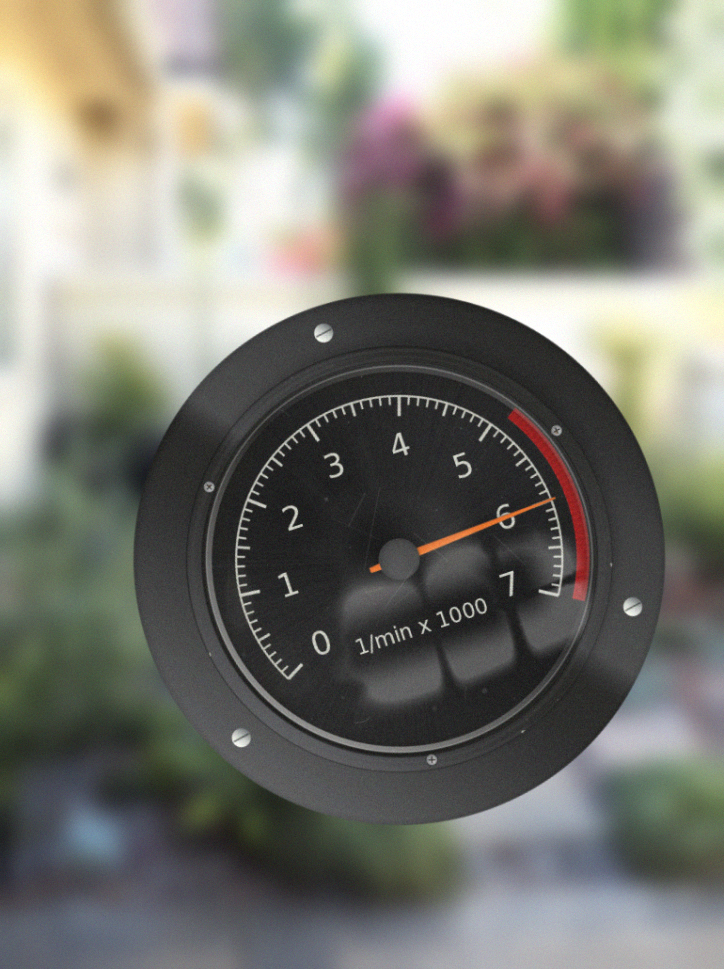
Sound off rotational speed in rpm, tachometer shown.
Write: 6000 rpm
